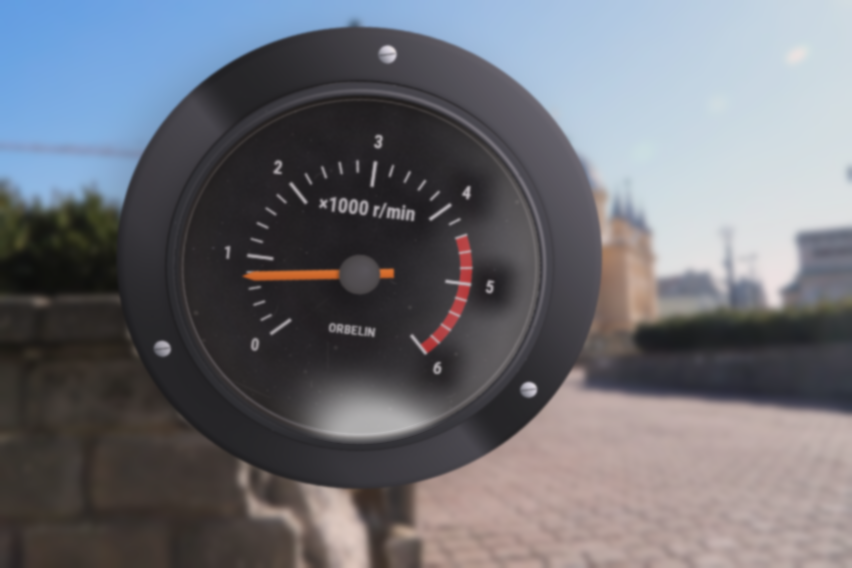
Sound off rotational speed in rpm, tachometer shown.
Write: 800 rpm
